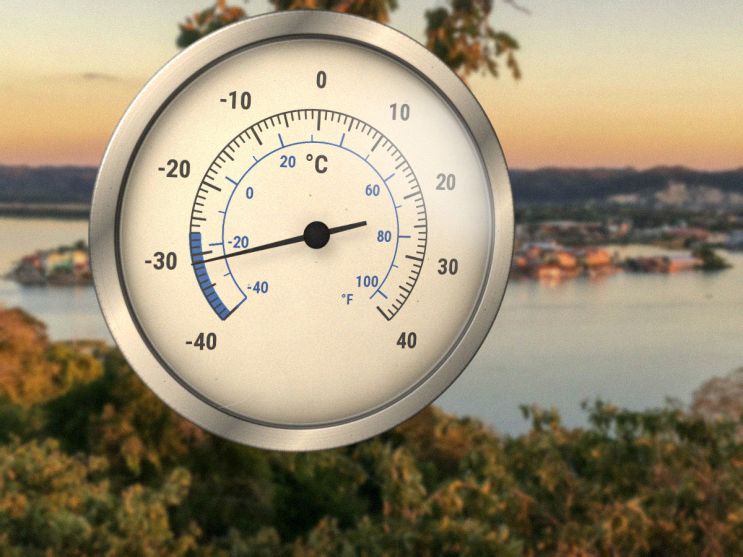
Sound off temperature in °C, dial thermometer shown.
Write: -31 °C
